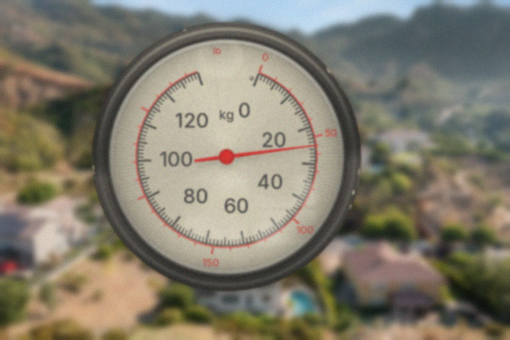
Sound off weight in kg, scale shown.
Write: 25 kg
